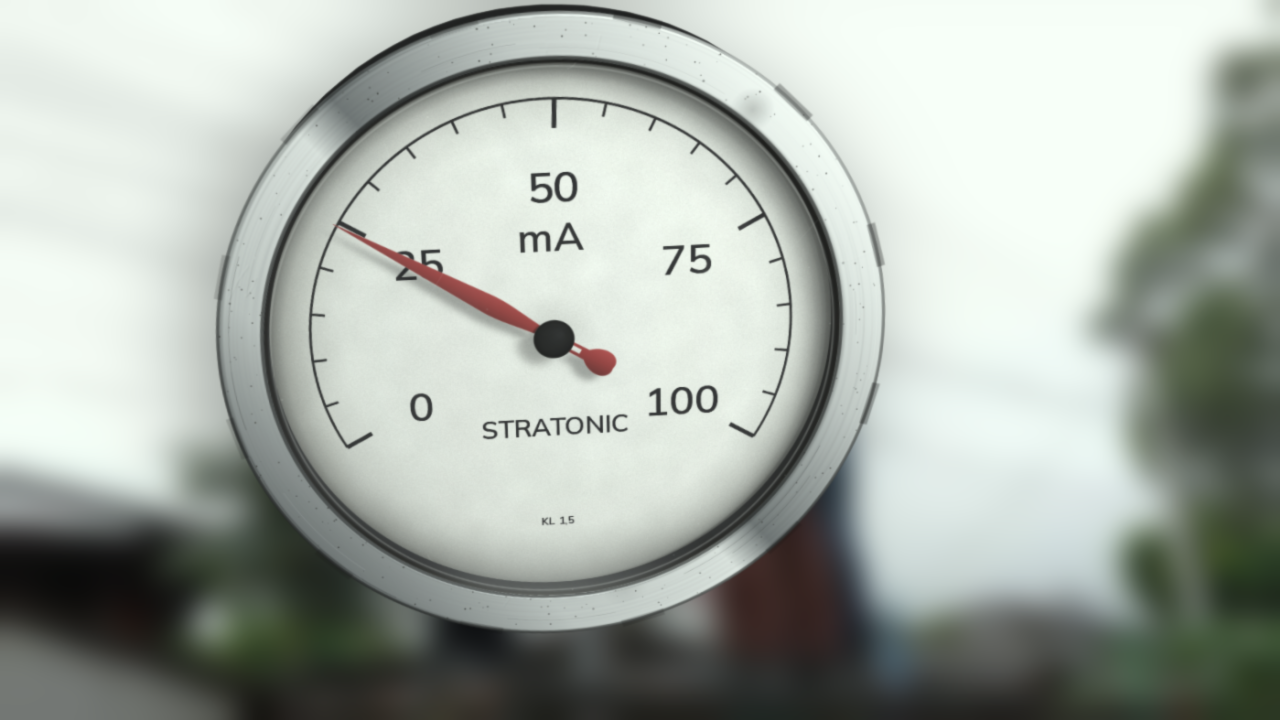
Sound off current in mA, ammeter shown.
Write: 25 mA
